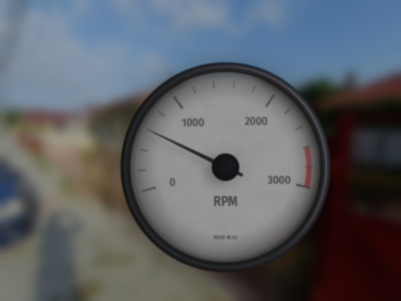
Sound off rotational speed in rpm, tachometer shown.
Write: 600 rpm
